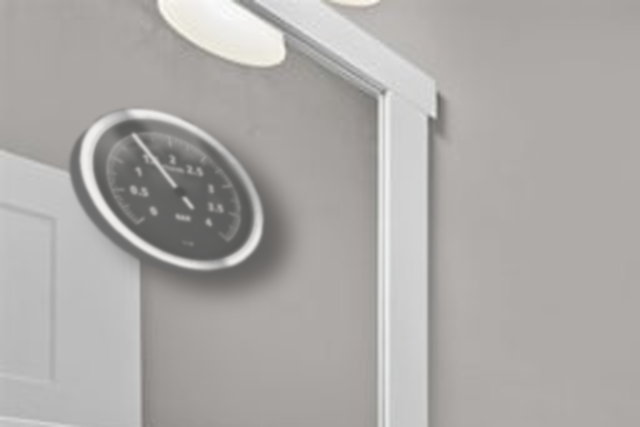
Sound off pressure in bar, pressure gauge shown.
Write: 1.5 bar
